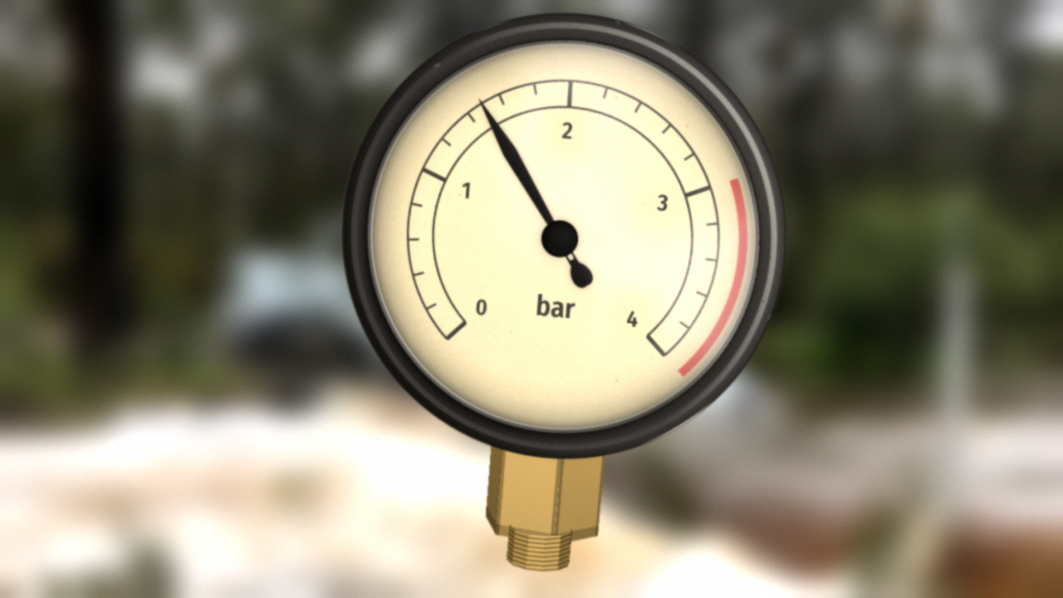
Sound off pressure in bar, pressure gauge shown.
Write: 1.5 bar
